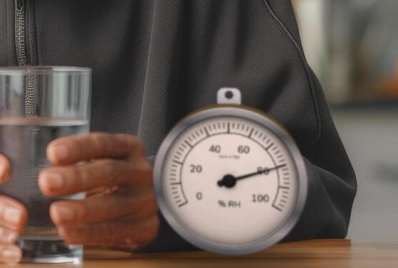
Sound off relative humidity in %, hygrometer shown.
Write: 80 %
